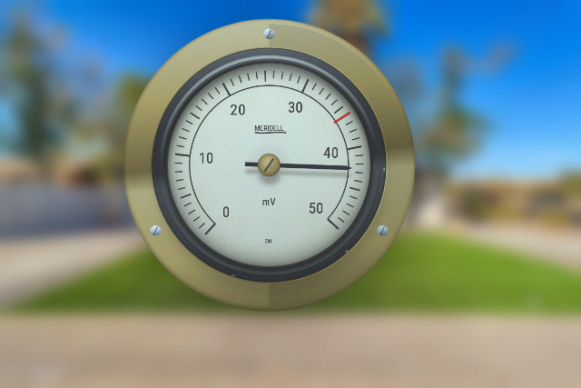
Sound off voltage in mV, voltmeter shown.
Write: 42.5 mV
